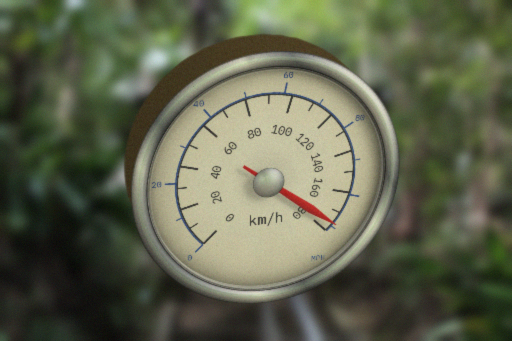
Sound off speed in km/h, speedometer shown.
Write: 175 km/h
